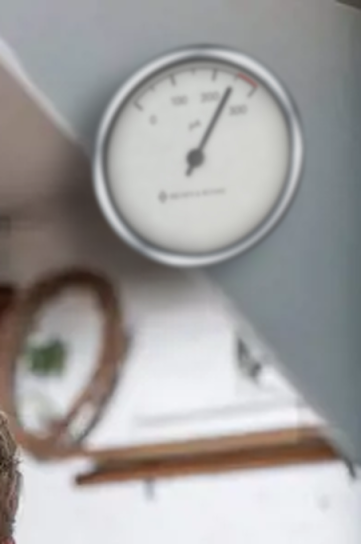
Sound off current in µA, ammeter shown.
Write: 250 µA
